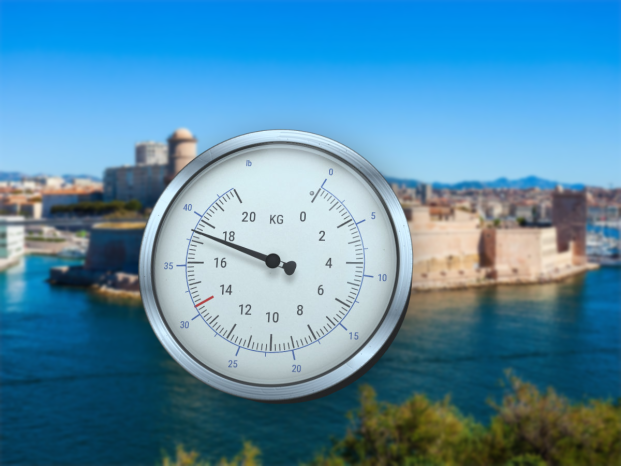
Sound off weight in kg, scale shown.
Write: 17.4 kg
